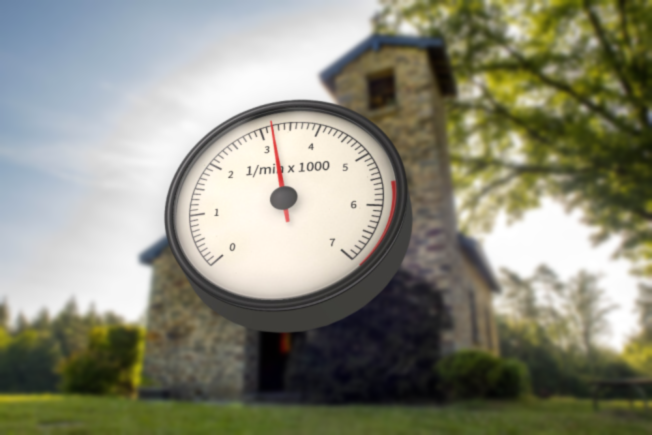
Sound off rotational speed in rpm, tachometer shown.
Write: 3200 rpm
